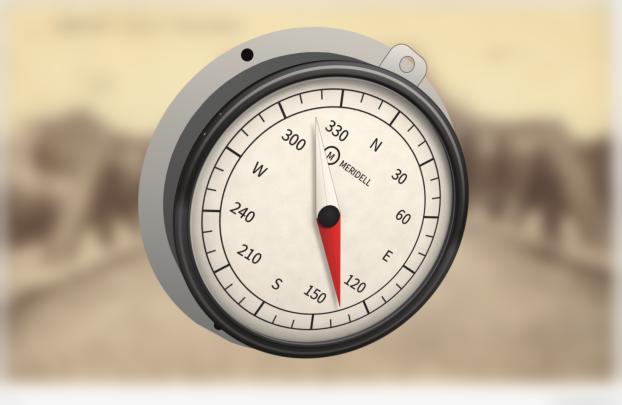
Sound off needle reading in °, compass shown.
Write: 135 °
